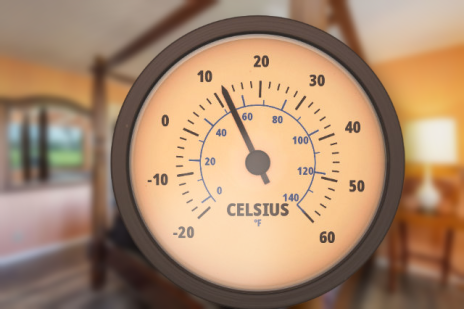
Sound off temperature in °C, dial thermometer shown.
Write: 12 °C
